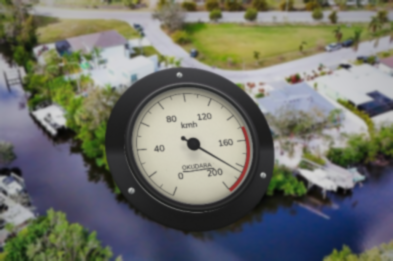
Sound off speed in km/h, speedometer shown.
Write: 185 km/h
